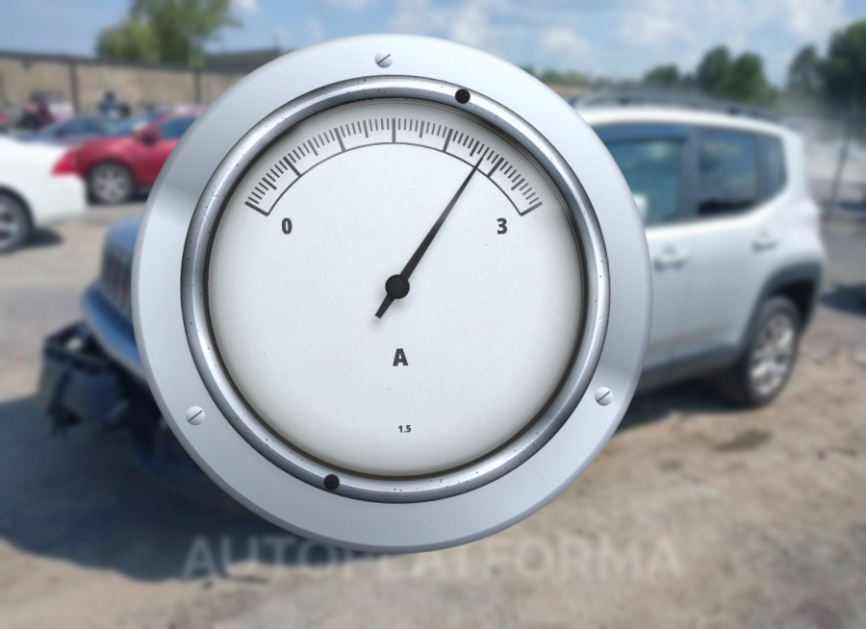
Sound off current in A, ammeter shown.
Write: 2.35 A
